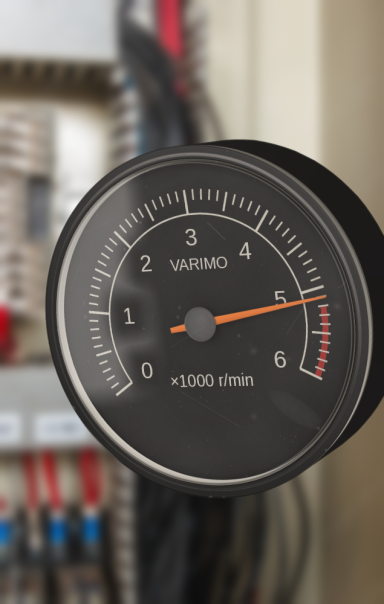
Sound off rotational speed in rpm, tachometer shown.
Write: 5100 rpm
